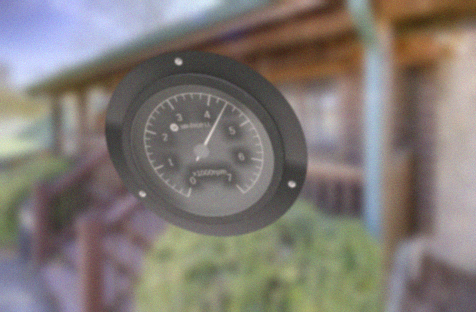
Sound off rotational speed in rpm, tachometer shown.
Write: 4400 rpm
